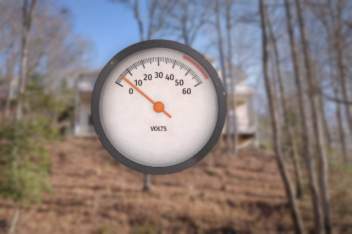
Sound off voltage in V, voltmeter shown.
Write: 5 V
